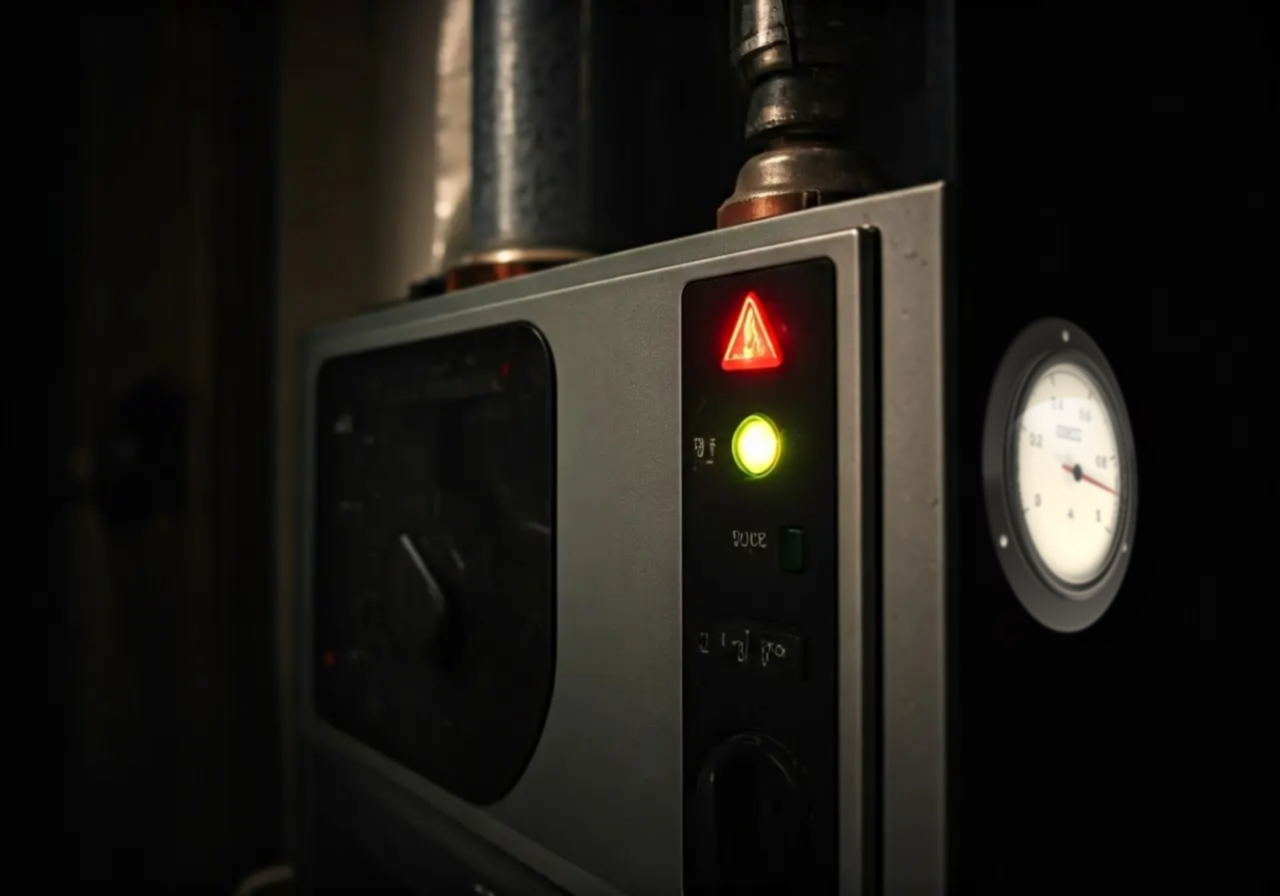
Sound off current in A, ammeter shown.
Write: 0.9 A
